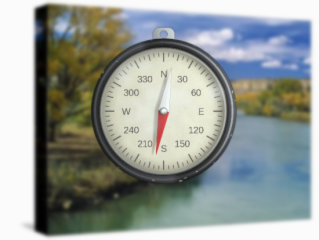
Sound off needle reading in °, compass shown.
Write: 190 °
